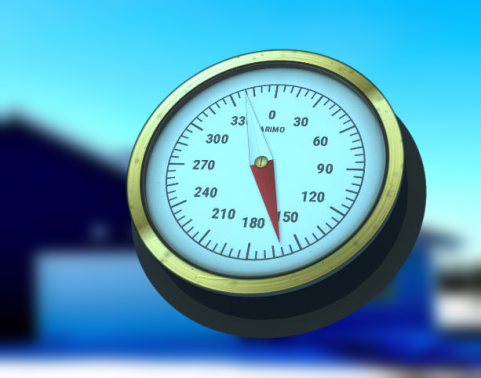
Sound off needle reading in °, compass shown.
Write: 160 °
